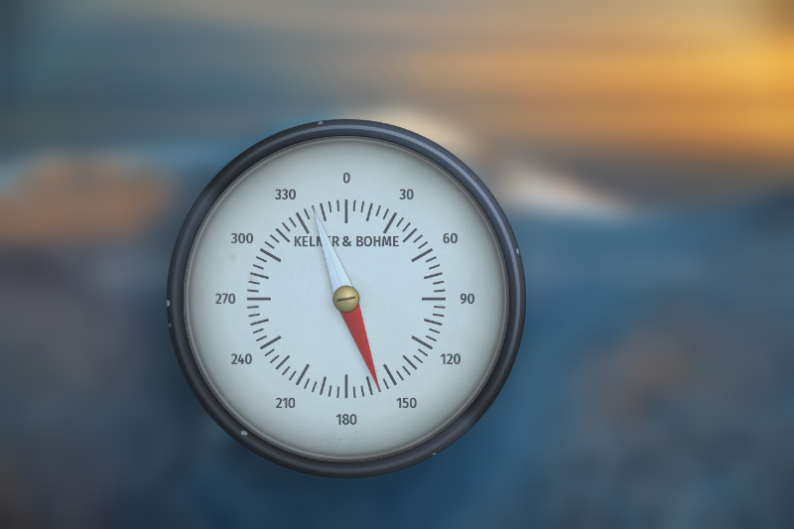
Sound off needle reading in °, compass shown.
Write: 160 °
